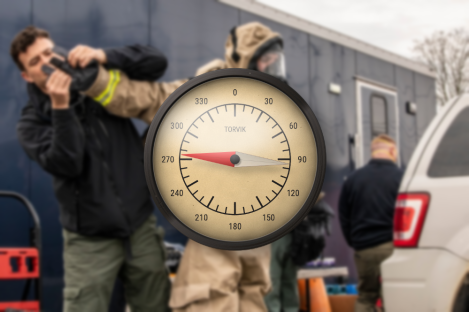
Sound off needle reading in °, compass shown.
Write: 275 °
